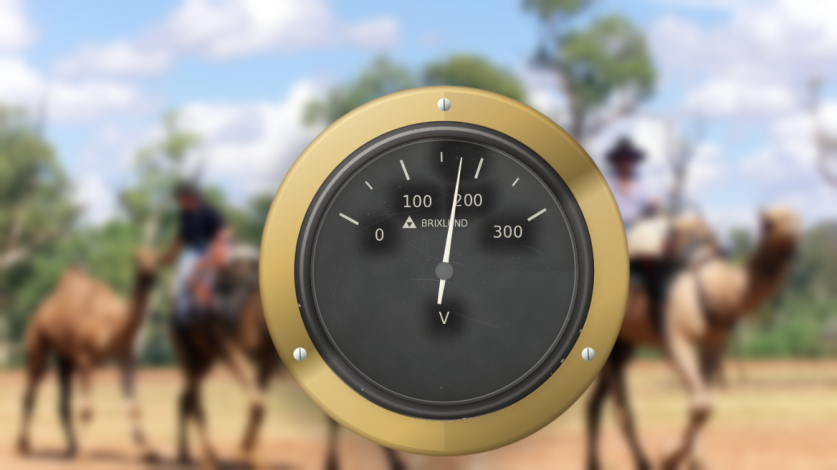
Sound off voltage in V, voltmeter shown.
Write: 175 V
